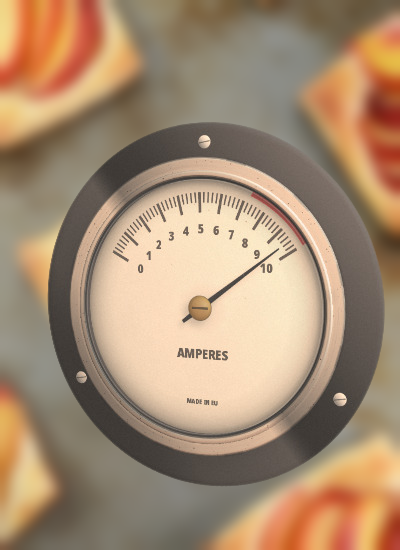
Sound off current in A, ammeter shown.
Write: 9.6 A
